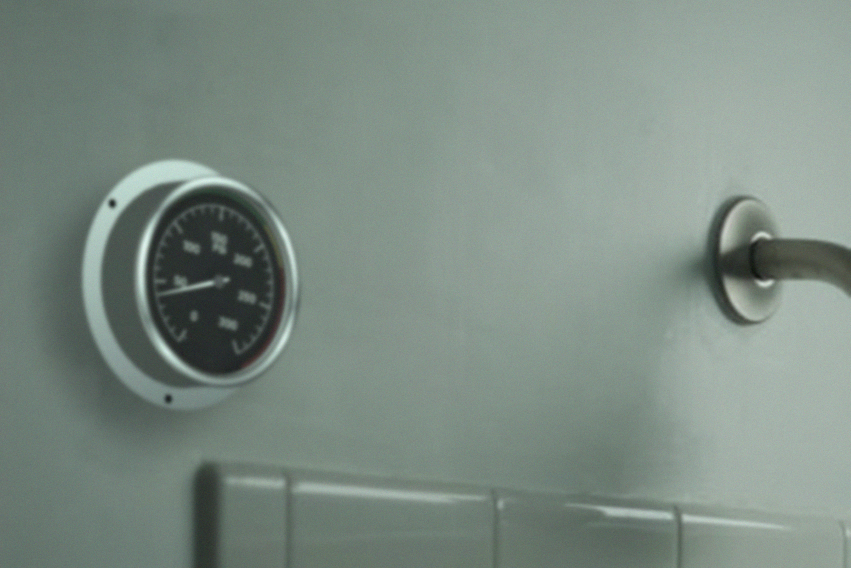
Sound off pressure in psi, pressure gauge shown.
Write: 40 psi
